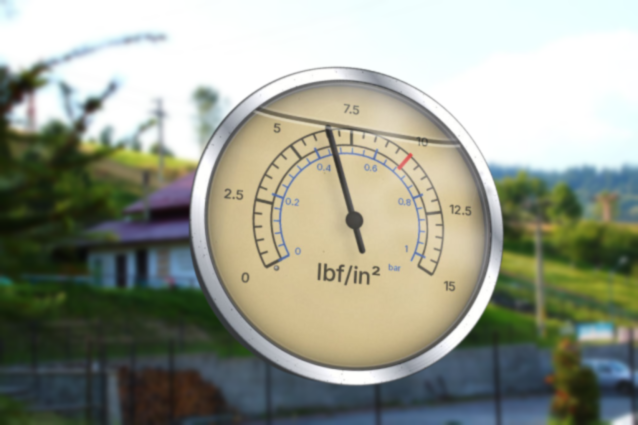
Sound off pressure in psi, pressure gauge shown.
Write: 6.5 psi
